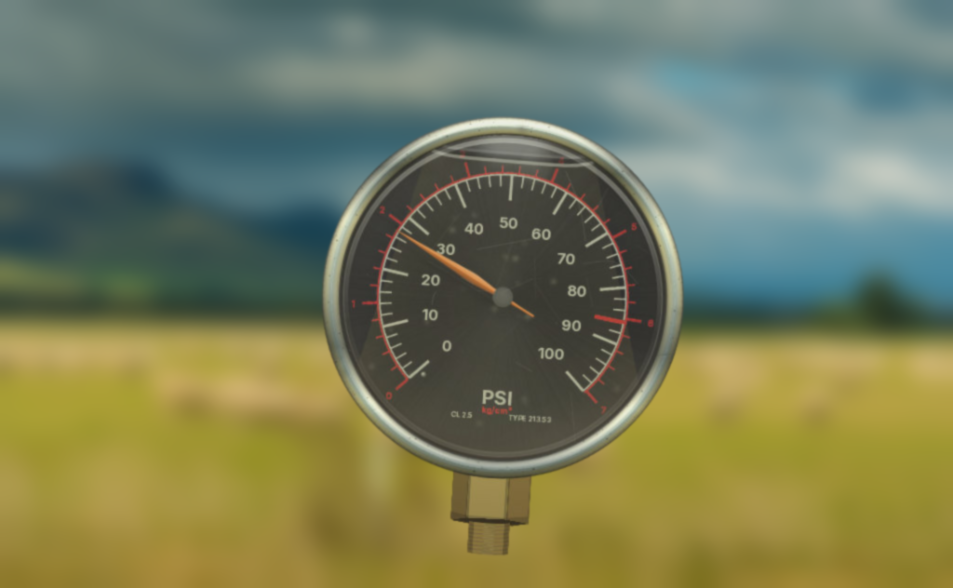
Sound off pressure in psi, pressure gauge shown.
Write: 27 psi
